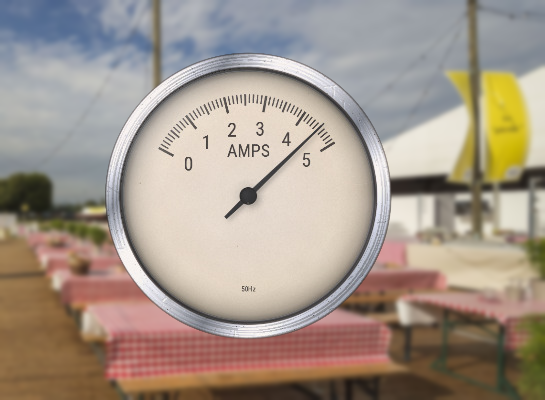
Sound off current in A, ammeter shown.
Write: 4.5 A
